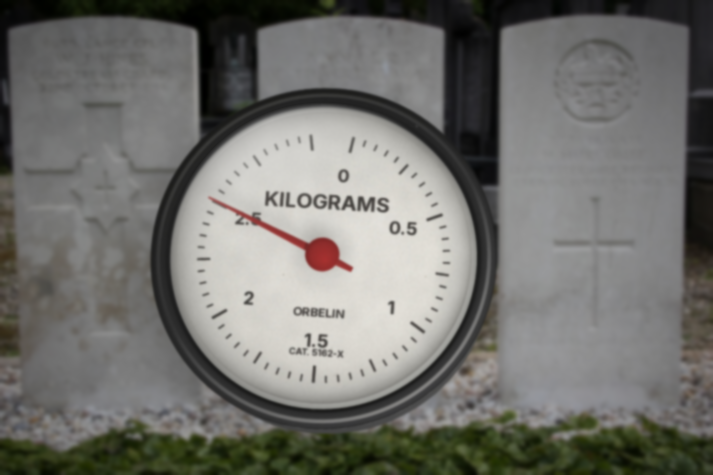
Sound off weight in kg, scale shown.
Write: 2.5 kg
